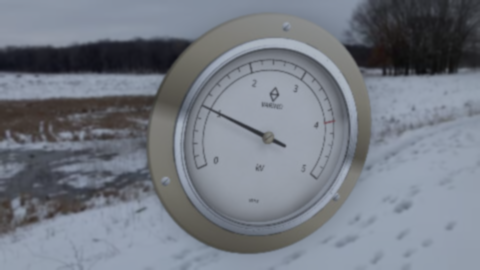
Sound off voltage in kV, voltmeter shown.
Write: 1 kV
